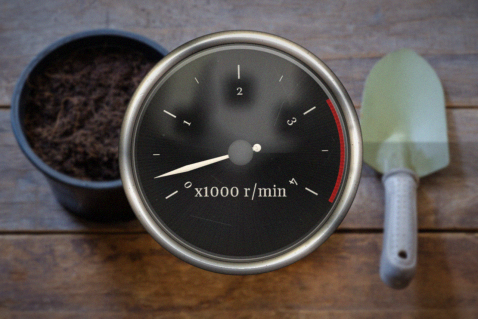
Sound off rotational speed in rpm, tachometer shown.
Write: 250 rpm
